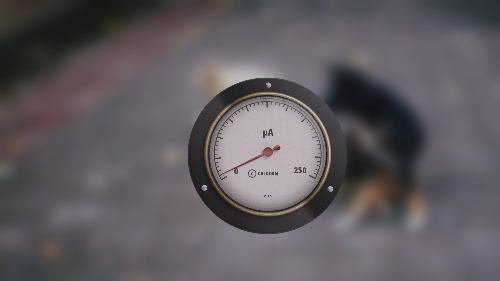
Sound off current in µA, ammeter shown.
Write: 5 µA
